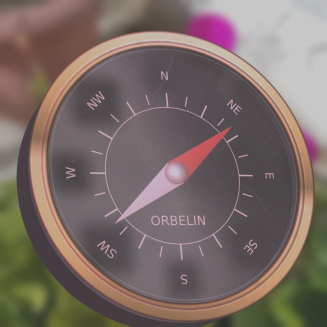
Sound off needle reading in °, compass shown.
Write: 52.5 °
